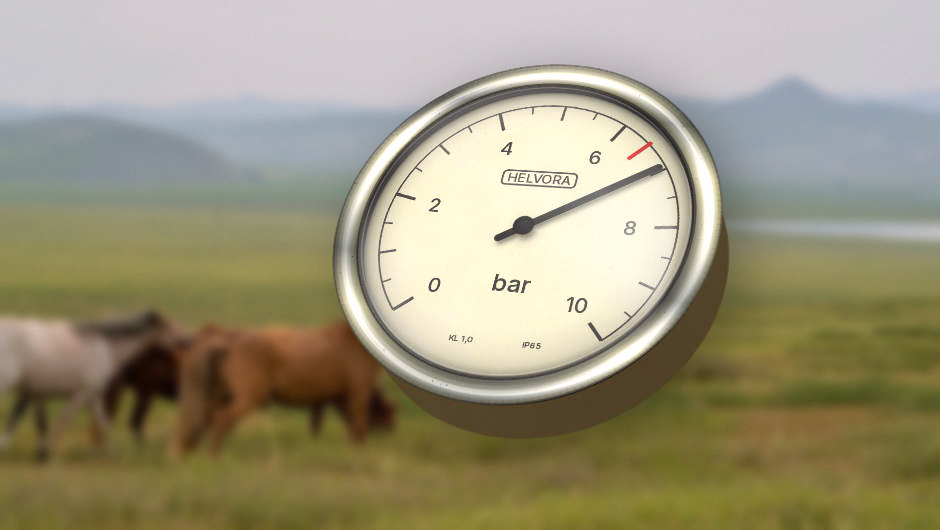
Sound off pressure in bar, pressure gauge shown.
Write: 7 bar
